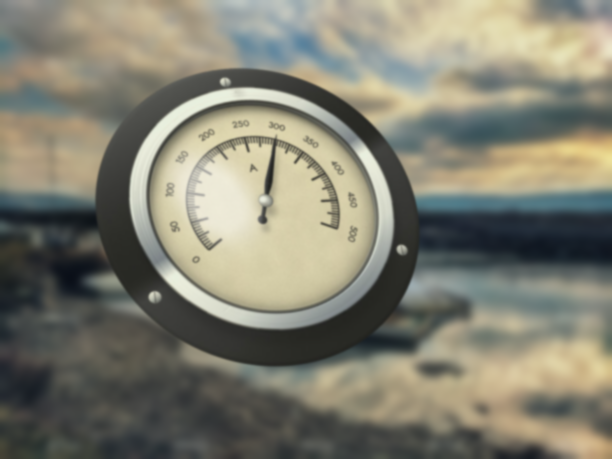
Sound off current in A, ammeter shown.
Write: 300 A
